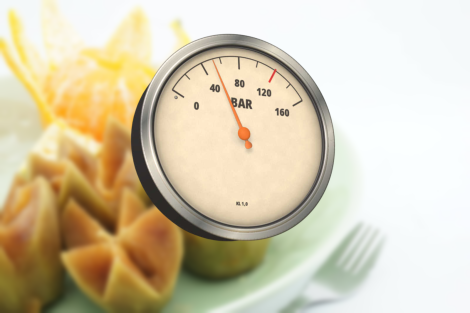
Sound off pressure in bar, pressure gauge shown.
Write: 50 bar
